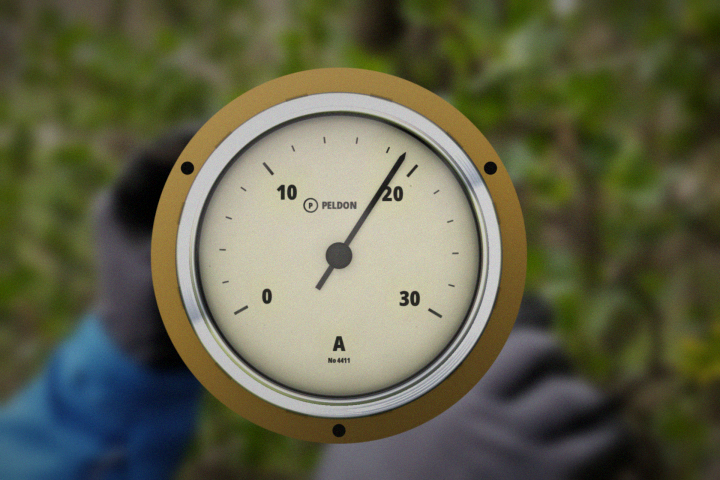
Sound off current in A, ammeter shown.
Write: 19 A
